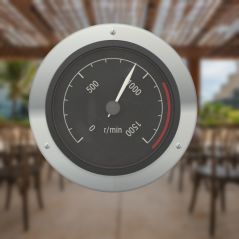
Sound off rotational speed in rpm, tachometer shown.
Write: 900 rpm
